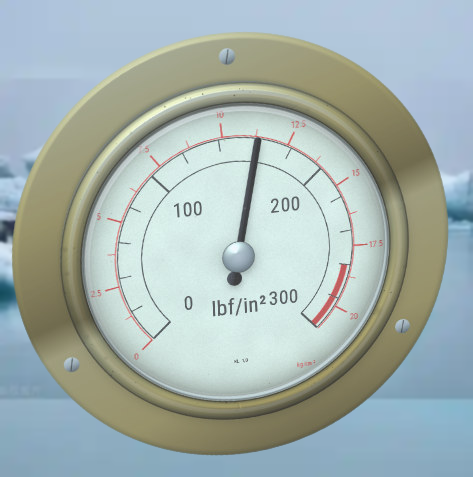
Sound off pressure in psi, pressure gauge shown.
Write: 160 psi
